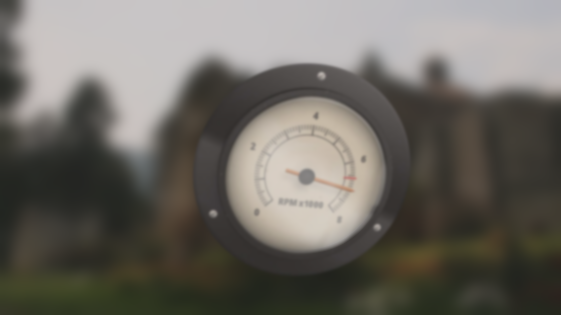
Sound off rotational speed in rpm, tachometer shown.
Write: 7000 rpm
